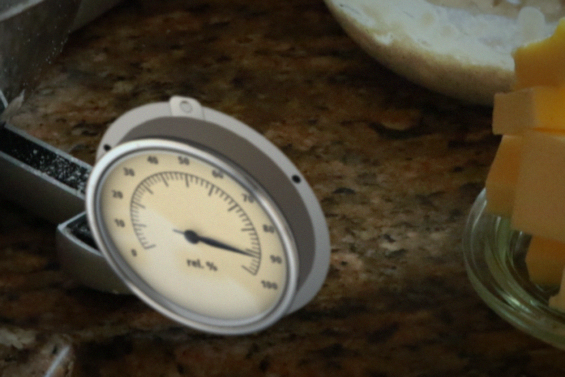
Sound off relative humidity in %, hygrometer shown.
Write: 90 %
